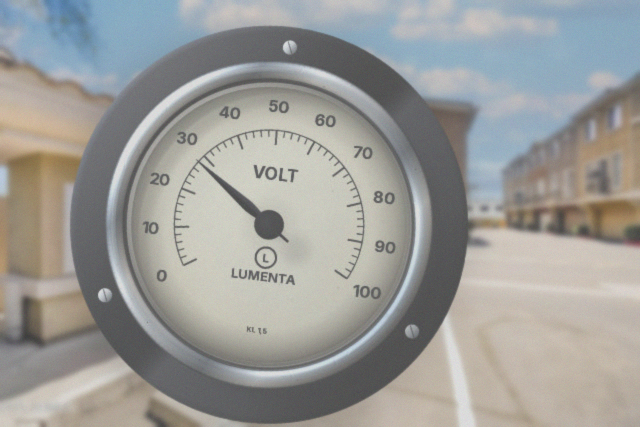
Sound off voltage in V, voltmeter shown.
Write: 28 V
